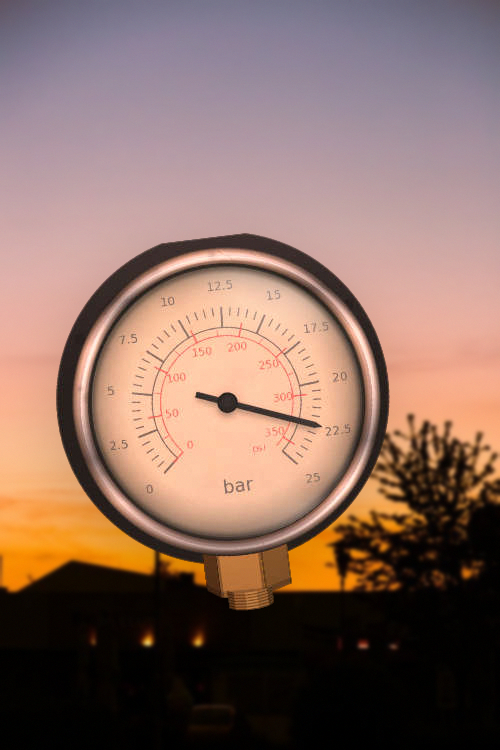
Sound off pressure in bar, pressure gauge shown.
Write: 22.5 bar
